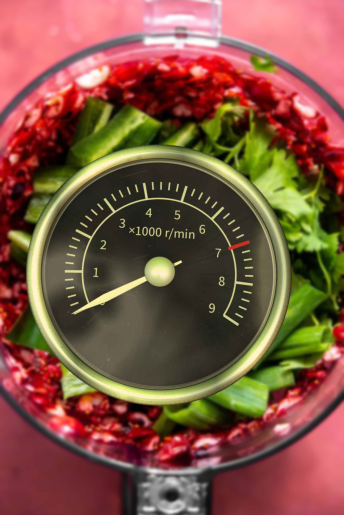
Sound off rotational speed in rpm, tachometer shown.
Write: 0 rpm
